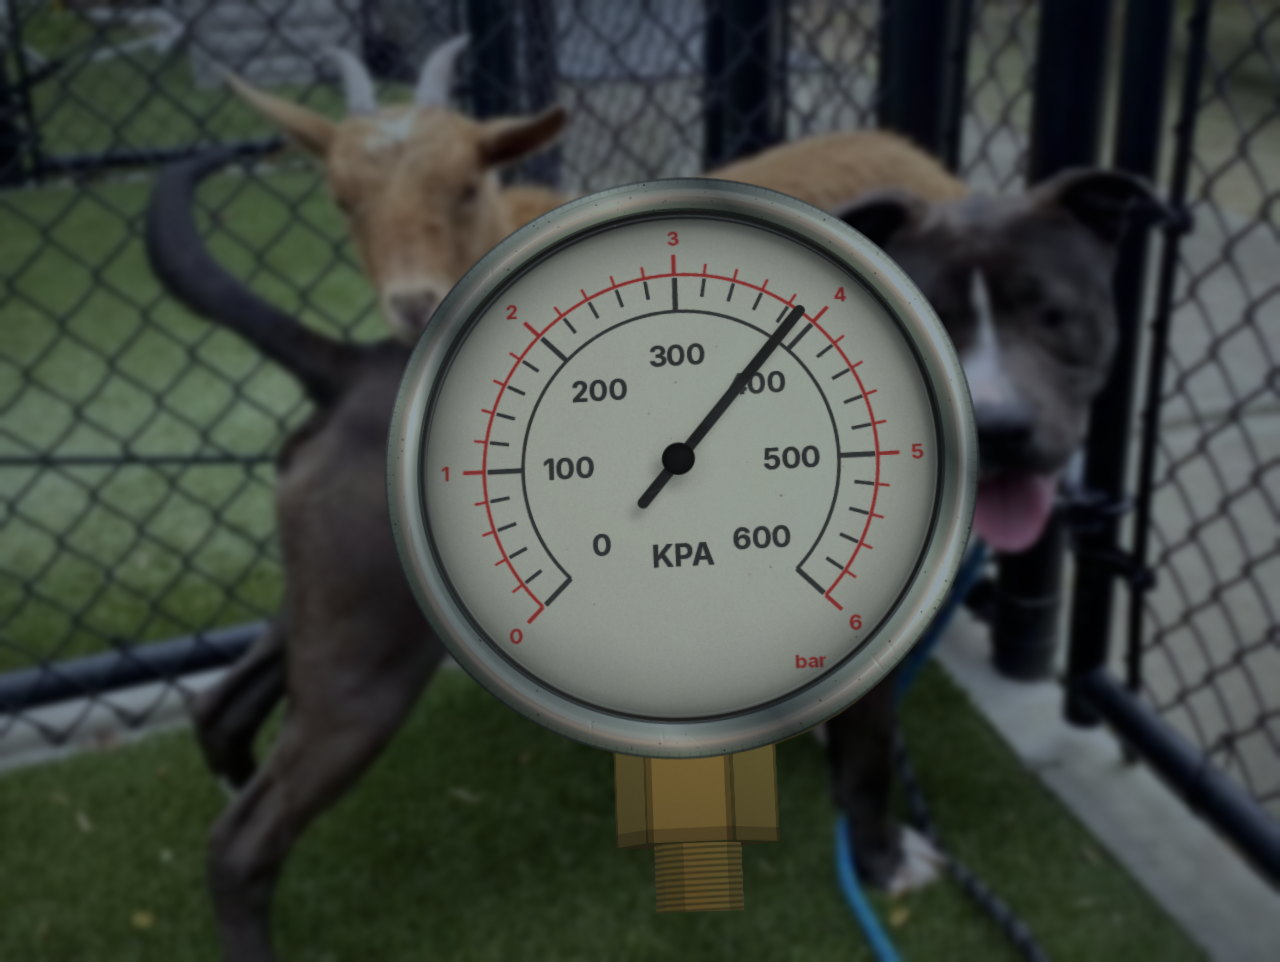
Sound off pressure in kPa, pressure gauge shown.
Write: 390 kPa
